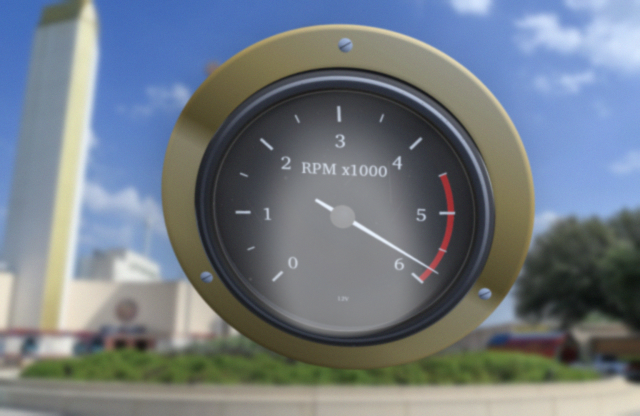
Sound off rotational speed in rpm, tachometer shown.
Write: 5750 rpm
